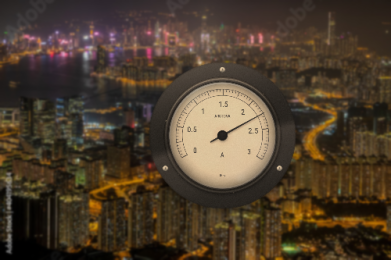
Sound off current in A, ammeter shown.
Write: 2.25 A
